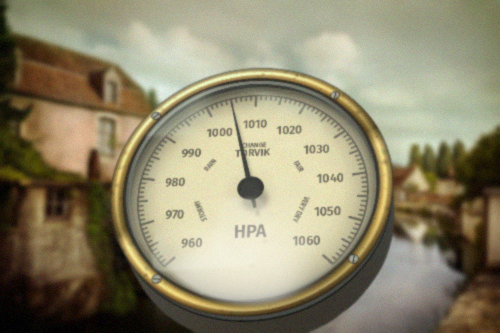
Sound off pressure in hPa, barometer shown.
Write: 1005 hPa
